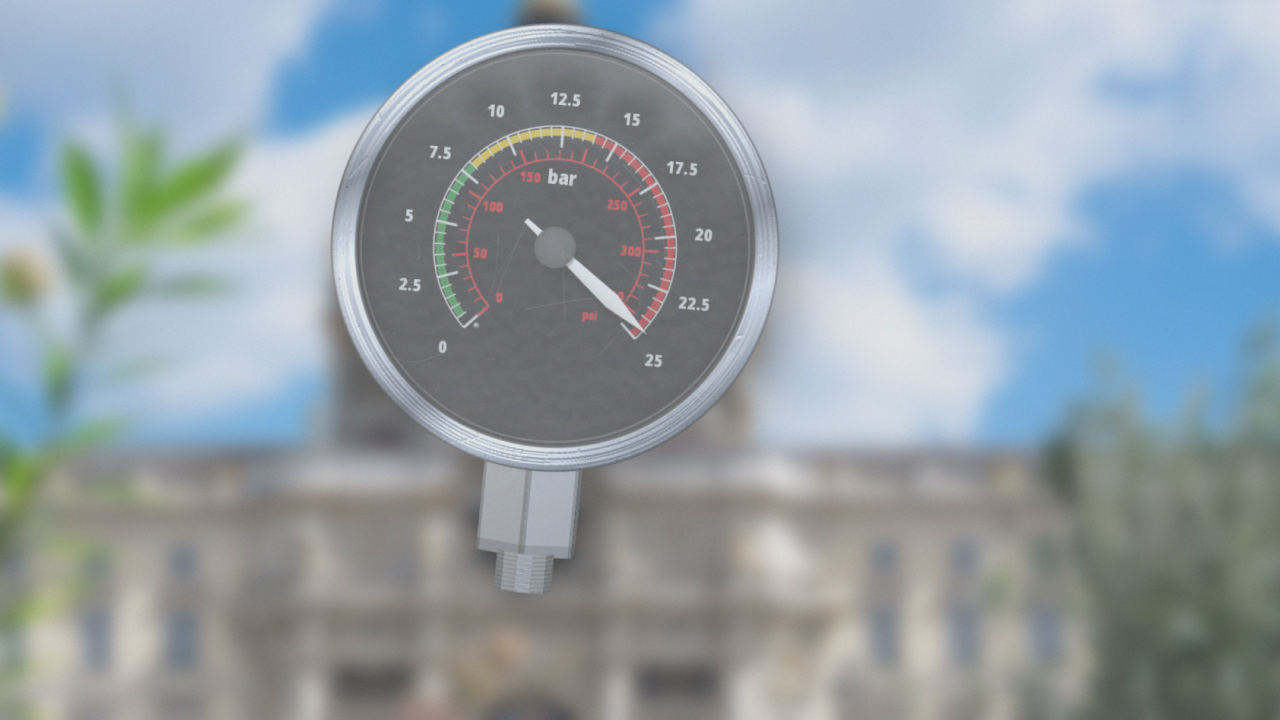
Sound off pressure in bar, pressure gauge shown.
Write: 24.5 bar
